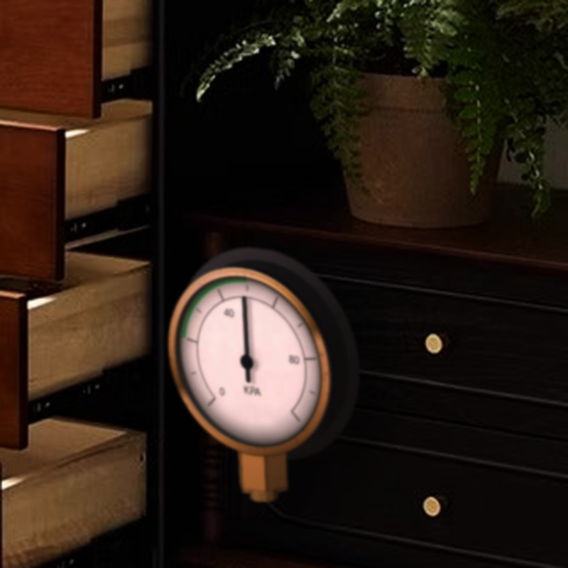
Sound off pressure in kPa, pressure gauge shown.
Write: 50 kPa
